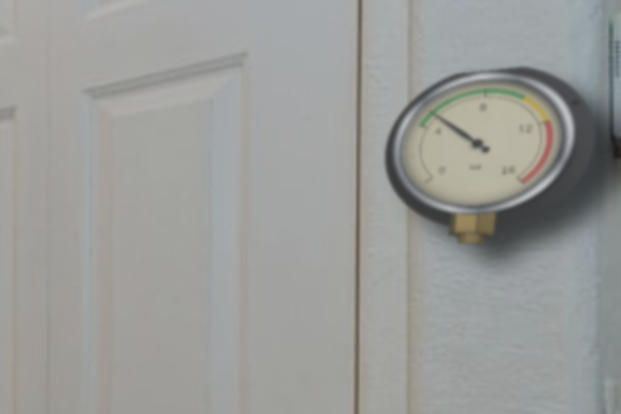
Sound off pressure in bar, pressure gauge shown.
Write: 5 bar
